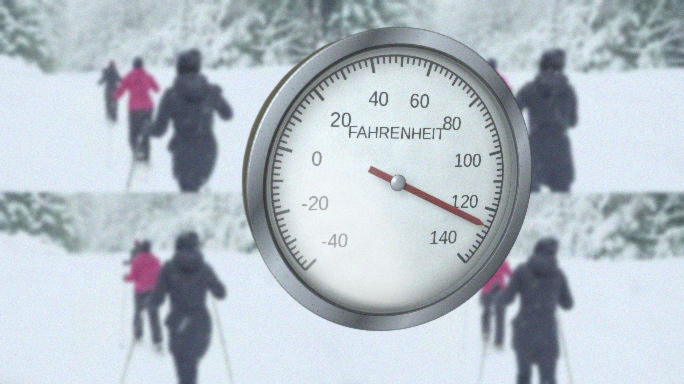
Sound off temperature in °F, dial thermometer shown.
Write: 126 °F
